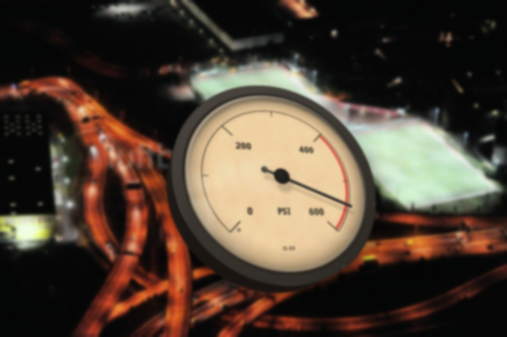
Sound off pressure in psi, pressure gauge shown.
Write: 550 psi
